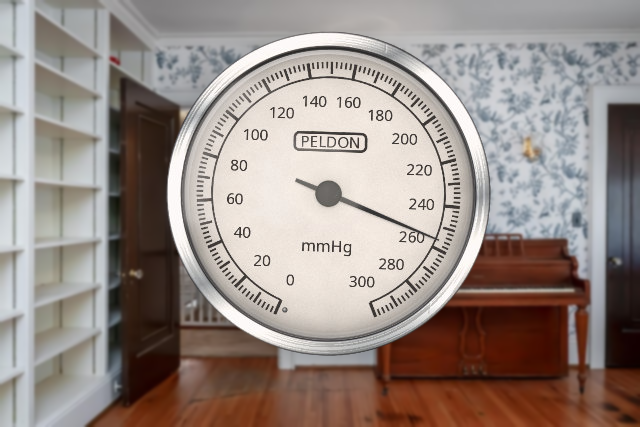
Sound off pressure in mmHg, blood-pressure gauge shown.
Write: 256 mmHg
